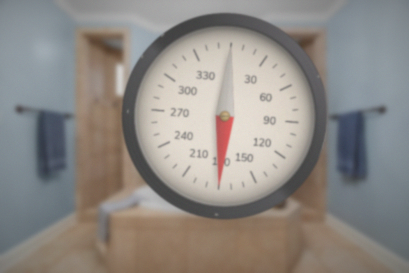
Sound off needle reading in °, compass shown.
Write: 180 °
